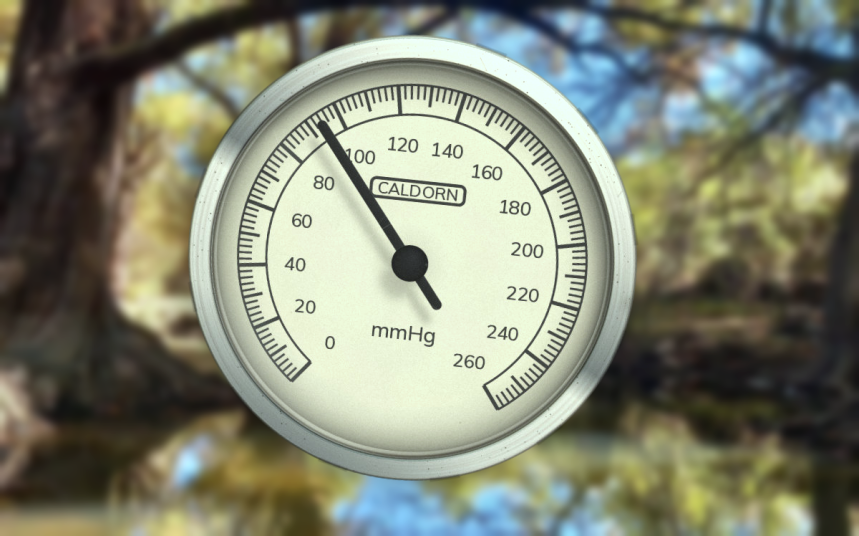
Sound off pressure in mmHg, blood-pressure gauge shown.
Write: 94 mmHg
